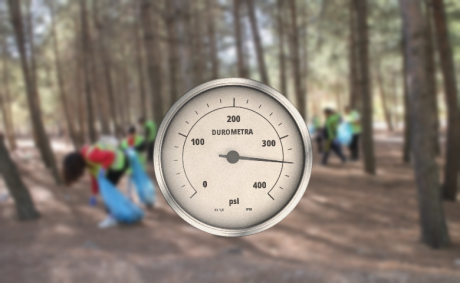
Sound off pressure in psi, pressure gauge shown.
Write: 340 psi
